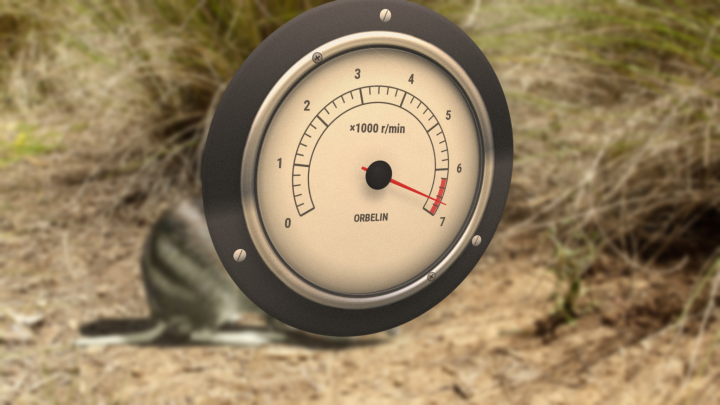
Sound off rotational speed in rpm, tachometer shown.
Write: 6700 rpm
